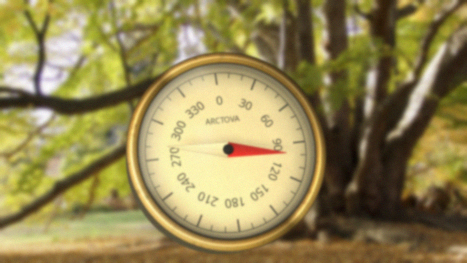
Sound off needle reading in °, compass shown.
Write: 100 °
